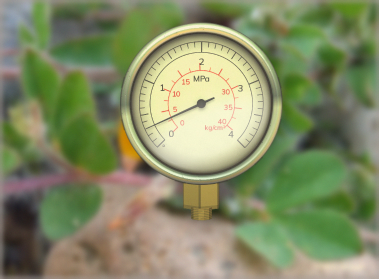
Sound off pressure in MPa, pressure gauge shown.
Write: 0.3 MPa
